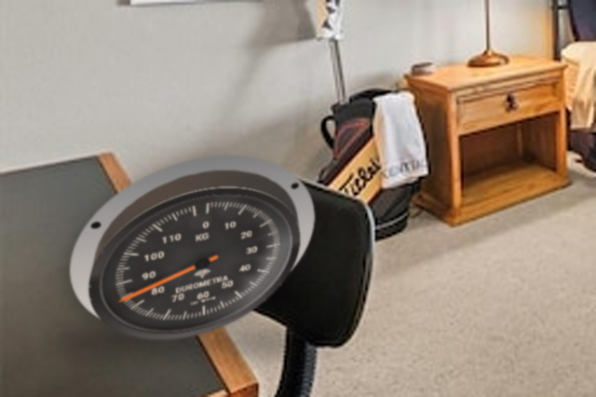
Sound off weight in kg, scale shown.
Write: 85 kg
